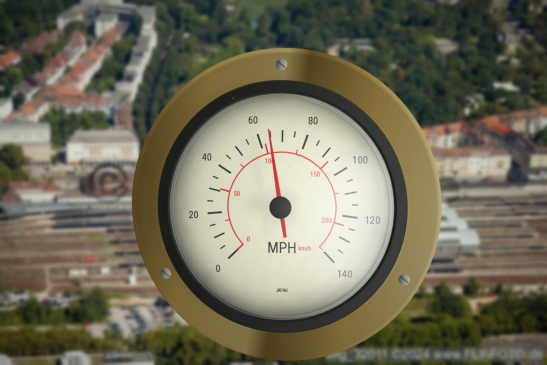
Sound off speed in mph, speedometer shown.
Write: 65 mph
